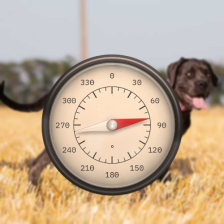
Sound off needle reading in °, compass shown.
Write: 80 °
